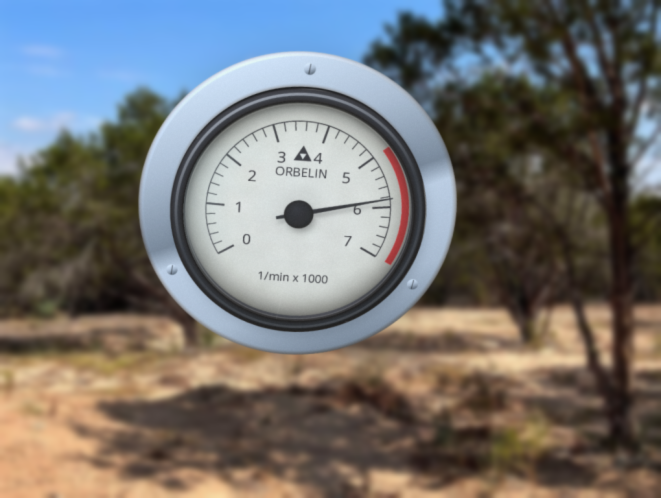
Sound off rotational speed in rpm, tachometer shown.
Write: 5800 rpm
